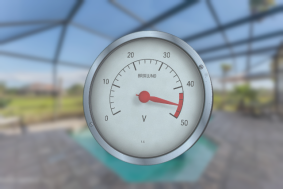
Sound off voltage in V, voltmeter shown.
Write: 46 V
